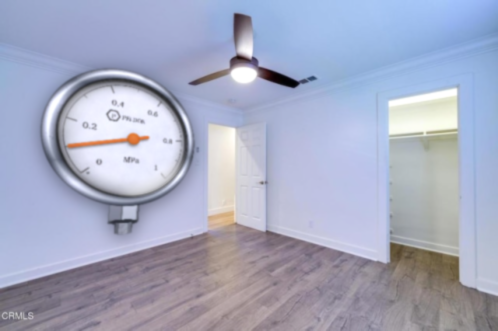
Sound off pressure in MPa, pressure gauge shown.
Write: 0.1 MPa
